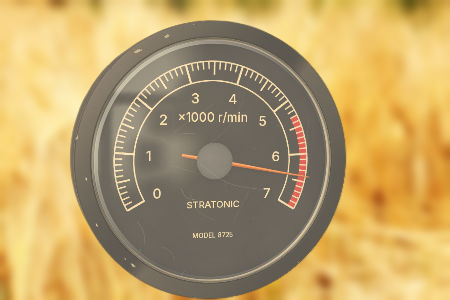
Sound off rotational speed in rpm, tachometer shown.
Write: 6400 rpm
